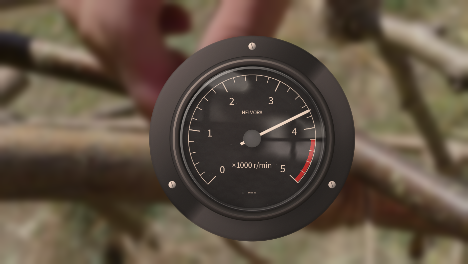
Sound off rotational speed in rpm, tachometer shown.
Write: 3700 rpm
